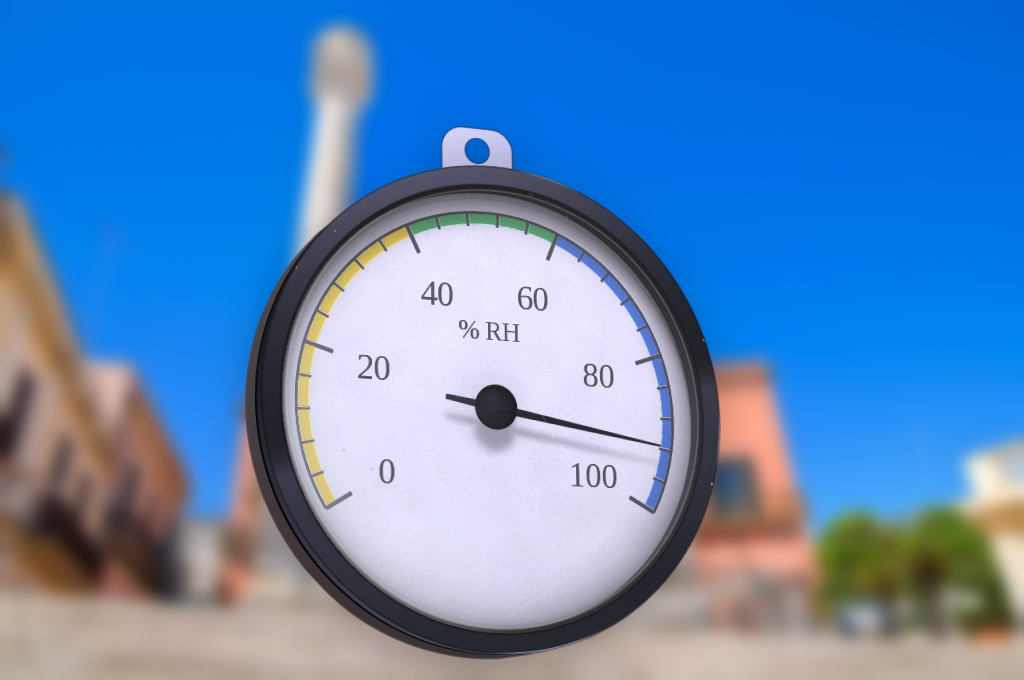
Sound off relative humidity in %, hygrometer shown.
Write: 92 %
